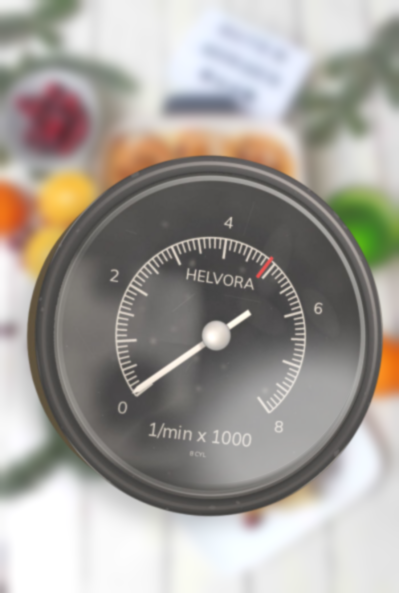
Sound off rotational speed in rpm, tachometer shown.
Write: 100 rpm
